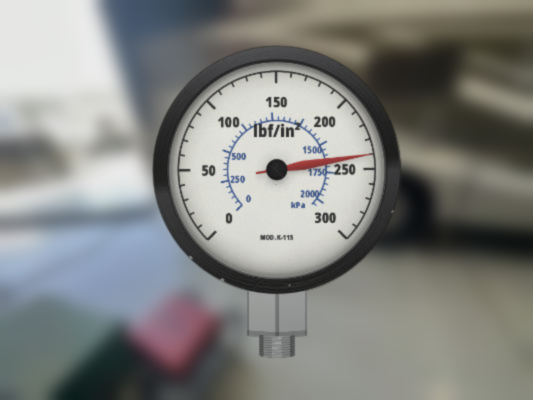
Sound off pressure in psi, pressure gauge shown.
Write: 240 psi
